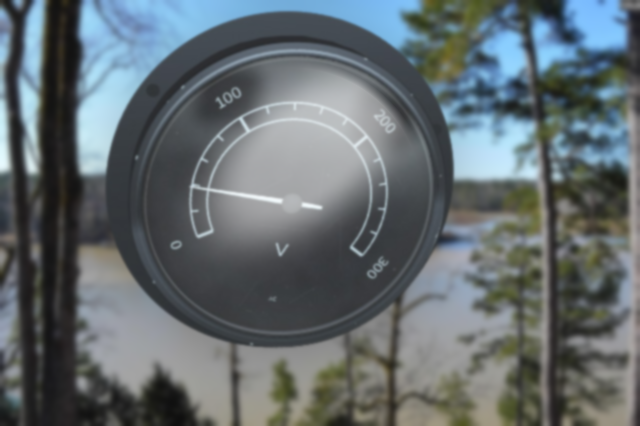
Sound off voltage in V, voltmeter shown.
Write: 40 V
